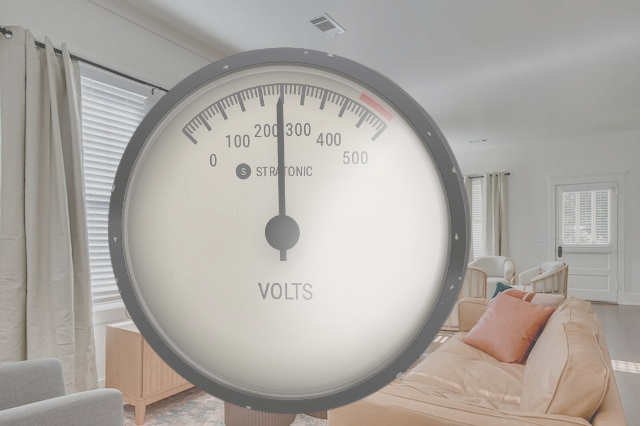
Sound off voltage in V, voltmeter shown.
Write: 250 V
